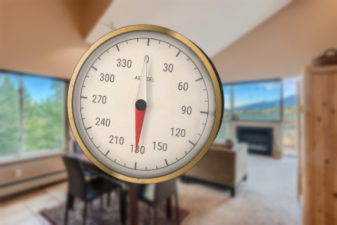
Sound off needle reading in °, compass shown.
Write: 180 °
